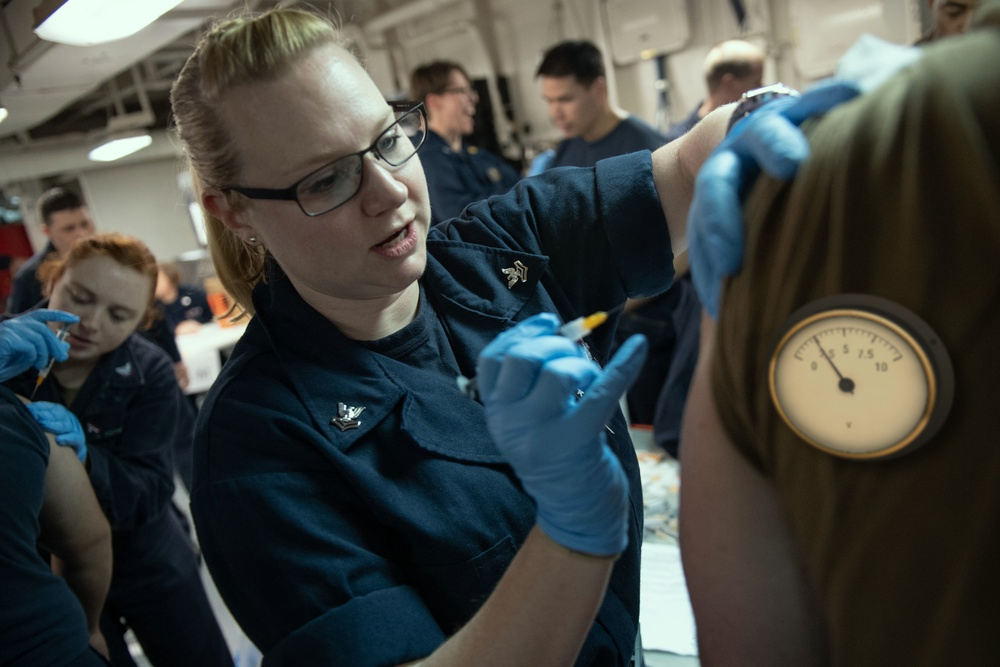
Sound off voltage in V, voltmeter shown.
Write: 2.5 V
